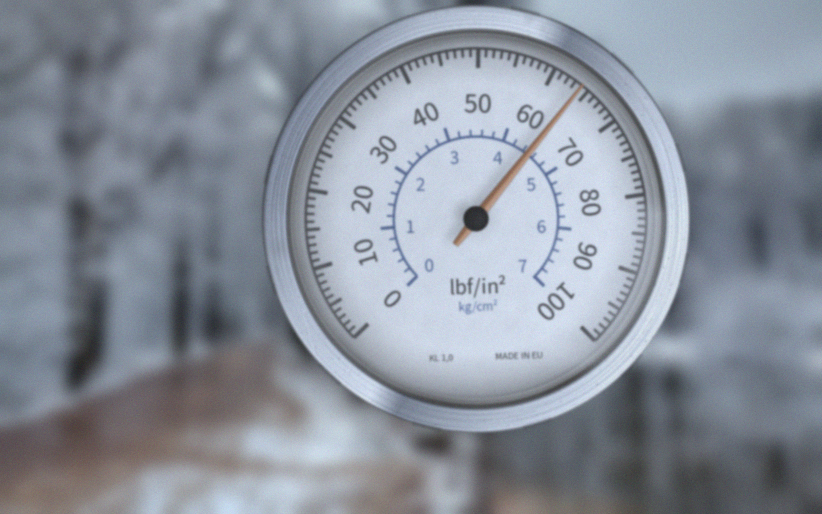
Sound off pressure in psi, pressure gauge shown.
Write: 64 psi
